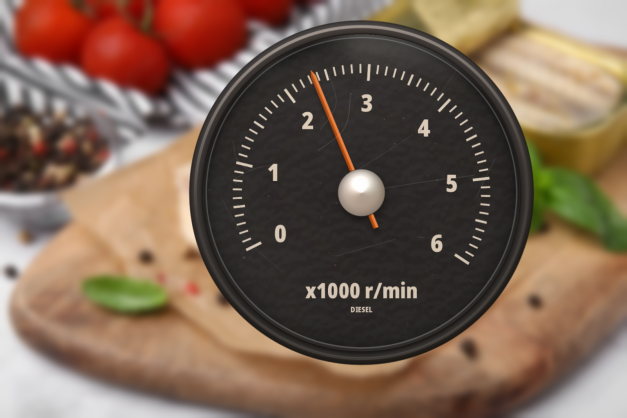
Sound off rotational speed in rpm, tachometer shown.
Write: 2350 rpm
